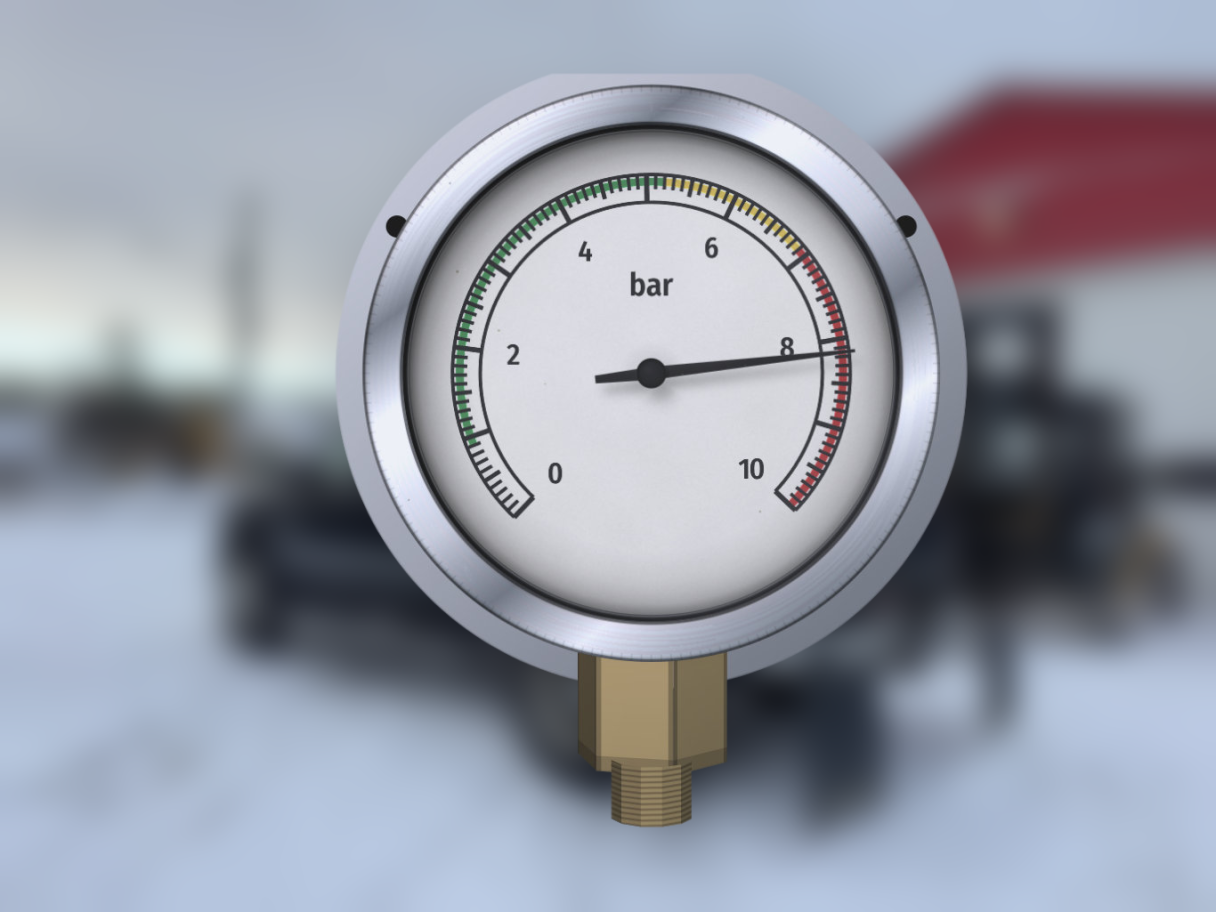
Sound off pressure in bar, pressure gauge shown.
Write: 8.15 bar
